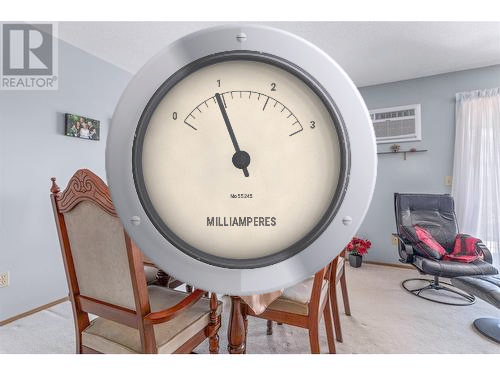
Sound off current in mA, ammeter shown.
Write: 0.9 mA
